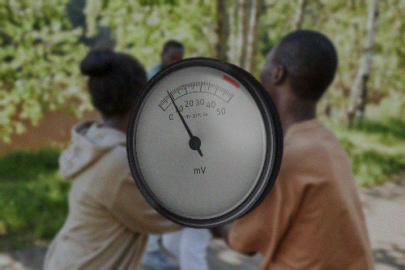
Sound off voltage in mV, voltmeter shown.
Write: 10 mV
